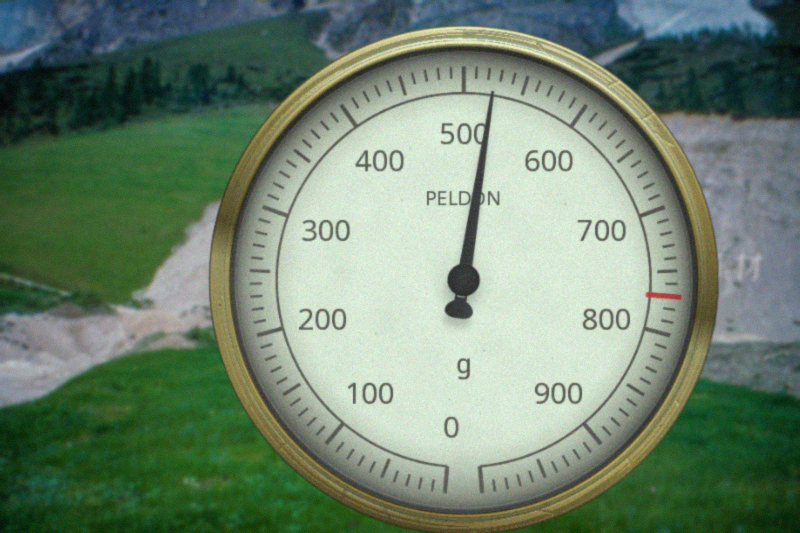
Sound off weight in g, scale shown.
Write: 525 g
